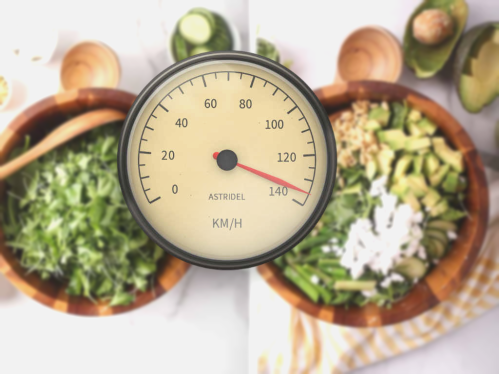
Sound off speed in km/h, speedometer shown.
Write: 135 km/h
